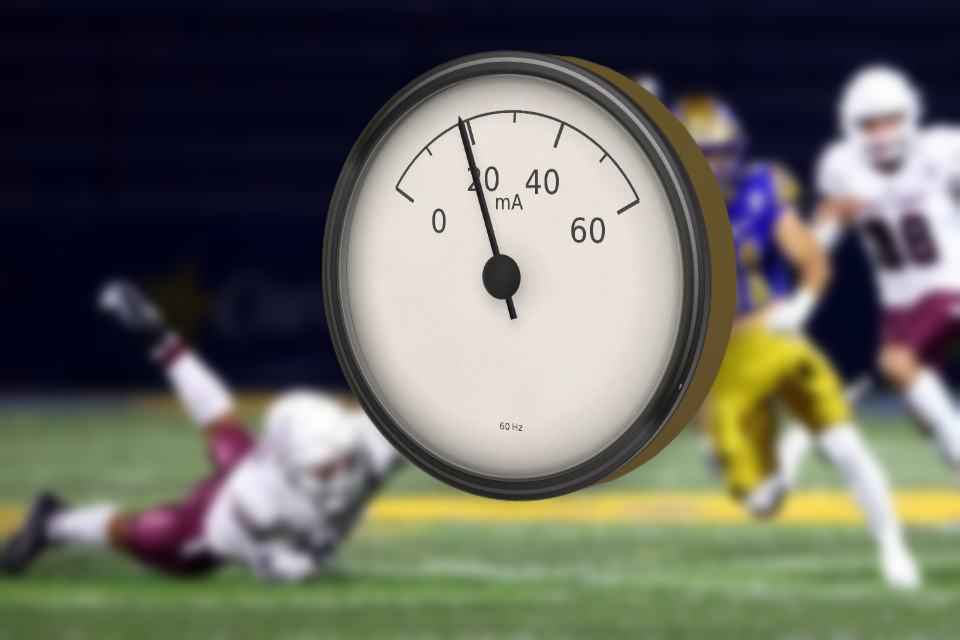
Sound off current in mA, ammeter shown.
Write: 20 mA
